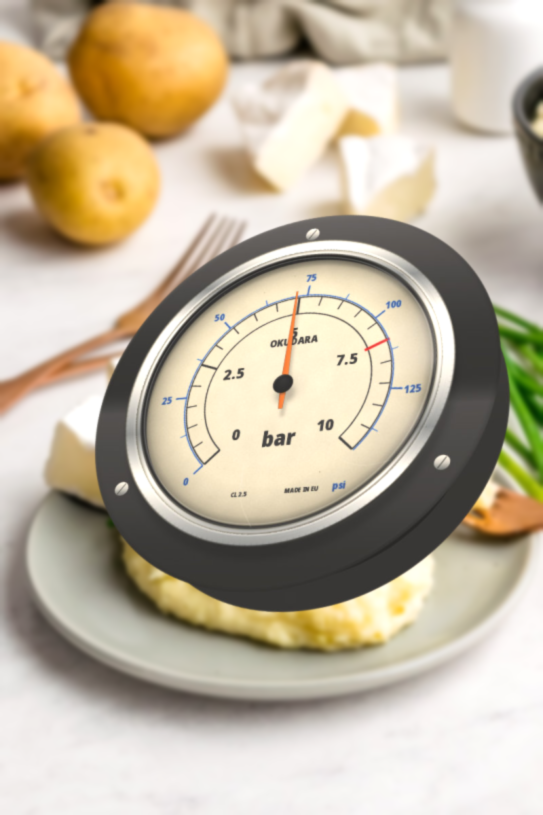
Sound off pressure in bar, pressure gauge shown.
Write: 5 bar
